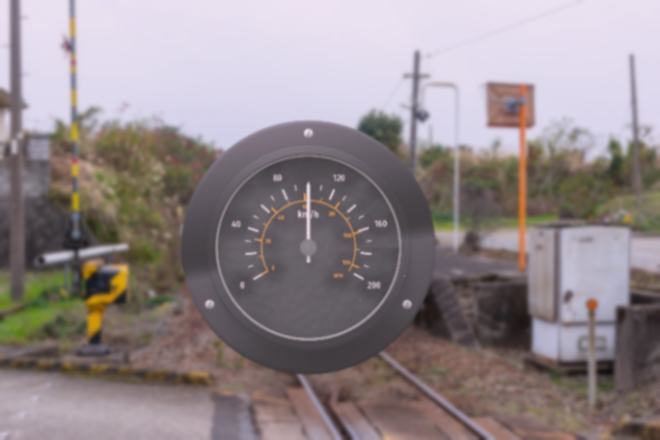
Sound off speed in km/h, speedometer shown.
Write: 100 km/h
